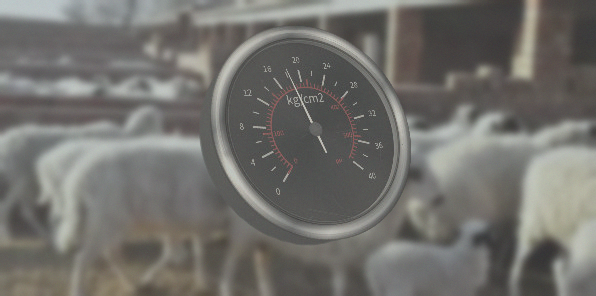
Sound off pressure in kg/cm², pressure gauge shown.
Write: 18 kg/cm²
